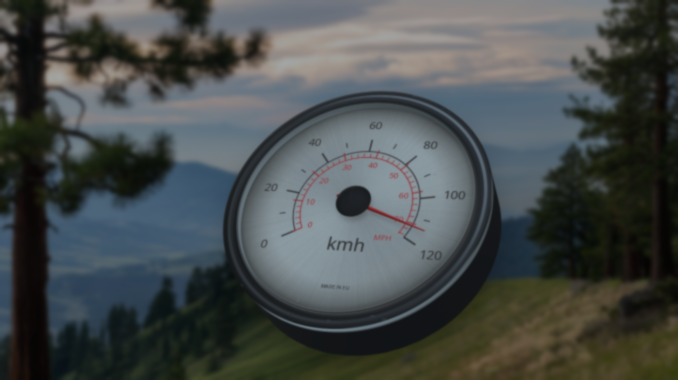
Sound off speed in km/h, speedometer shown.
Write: 115 km/h
